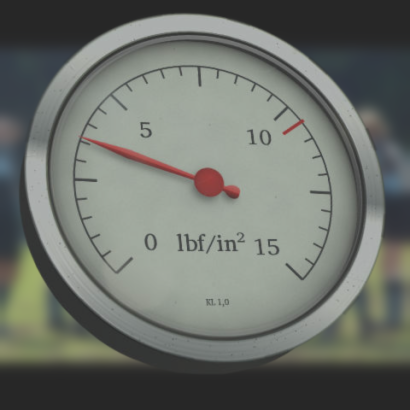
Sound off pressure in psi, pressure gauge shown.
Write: 3.5 psi
